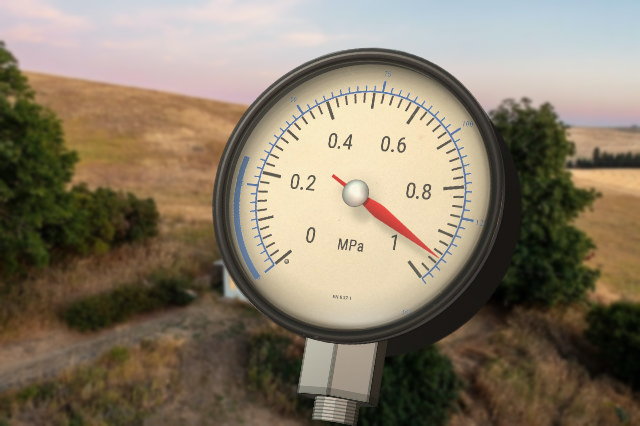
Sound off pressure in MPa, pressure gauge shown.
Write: 0.95 MPa
